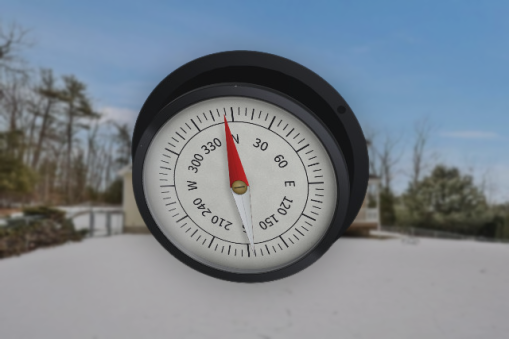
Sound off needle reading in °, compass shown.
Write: 355 °
